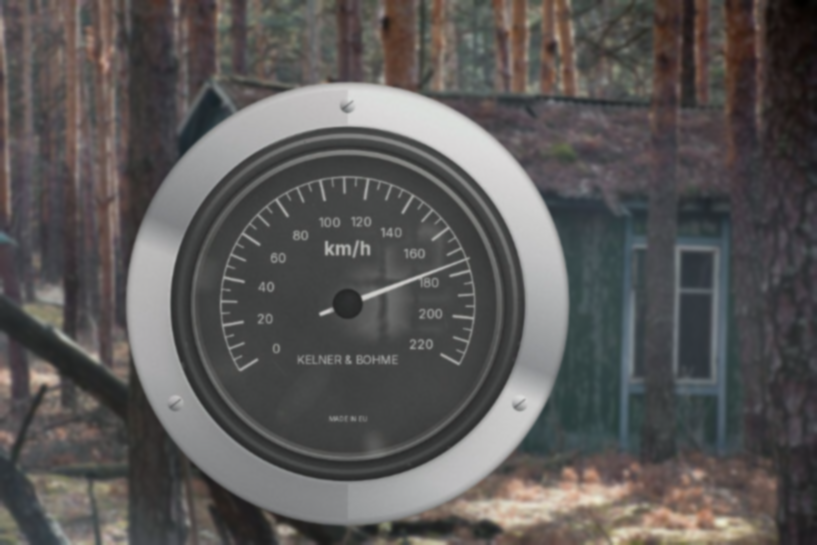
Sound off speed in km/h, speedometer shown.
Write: 175 km/h
